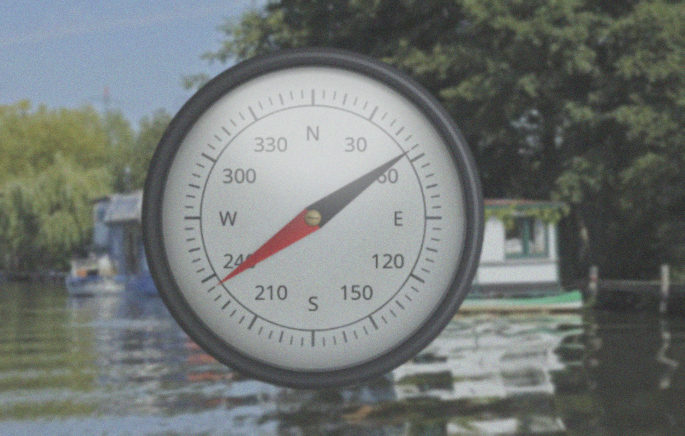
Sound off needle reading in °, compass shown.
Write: 235 °
